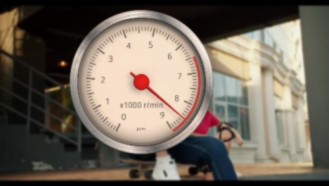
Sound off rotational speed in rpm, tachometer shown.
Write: 8500 rpm
